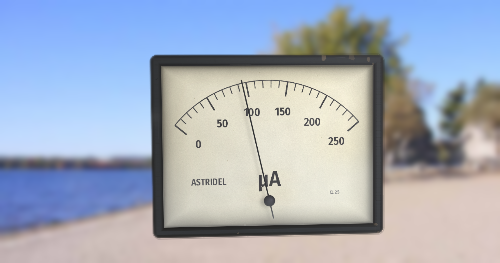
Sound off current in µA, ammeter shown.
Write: 95 µA
